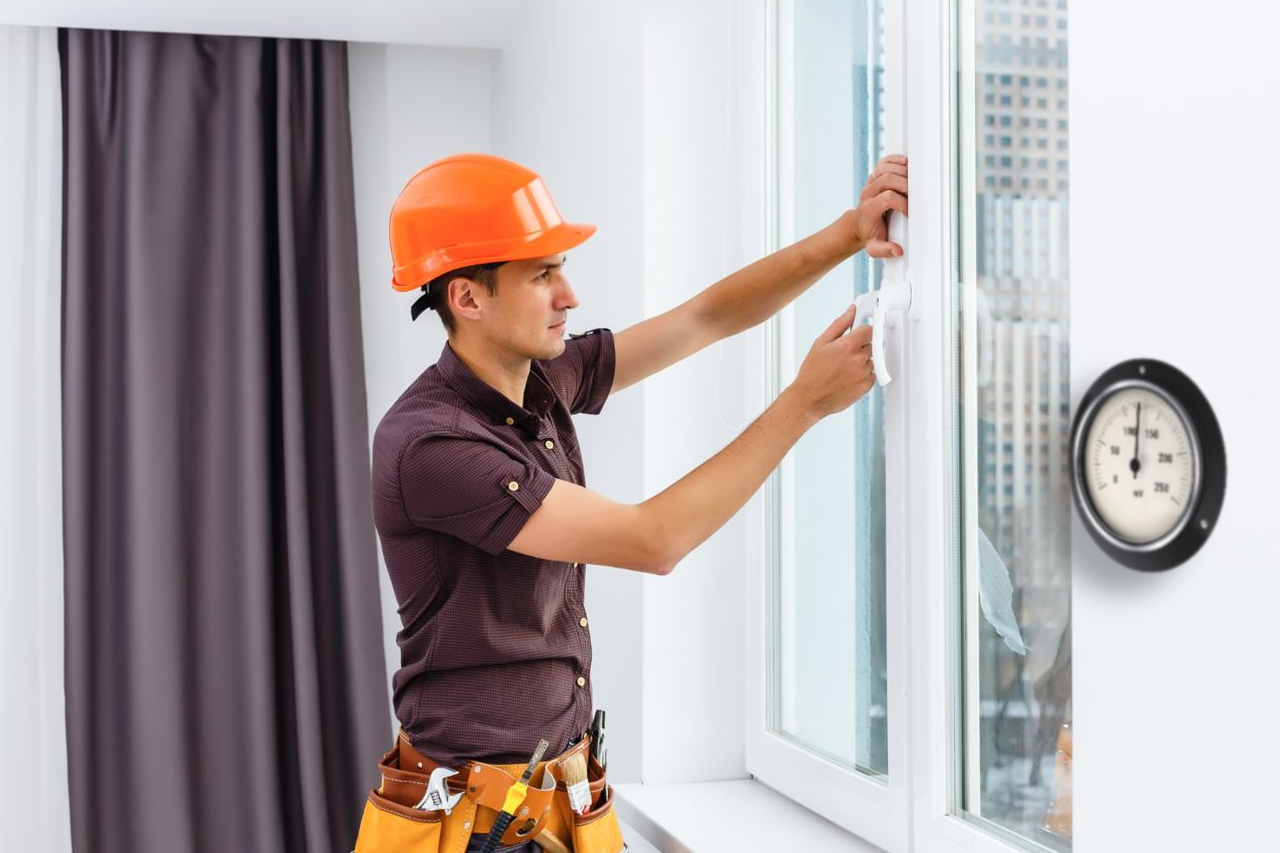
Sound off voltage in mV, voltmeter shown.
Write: 125 mV
